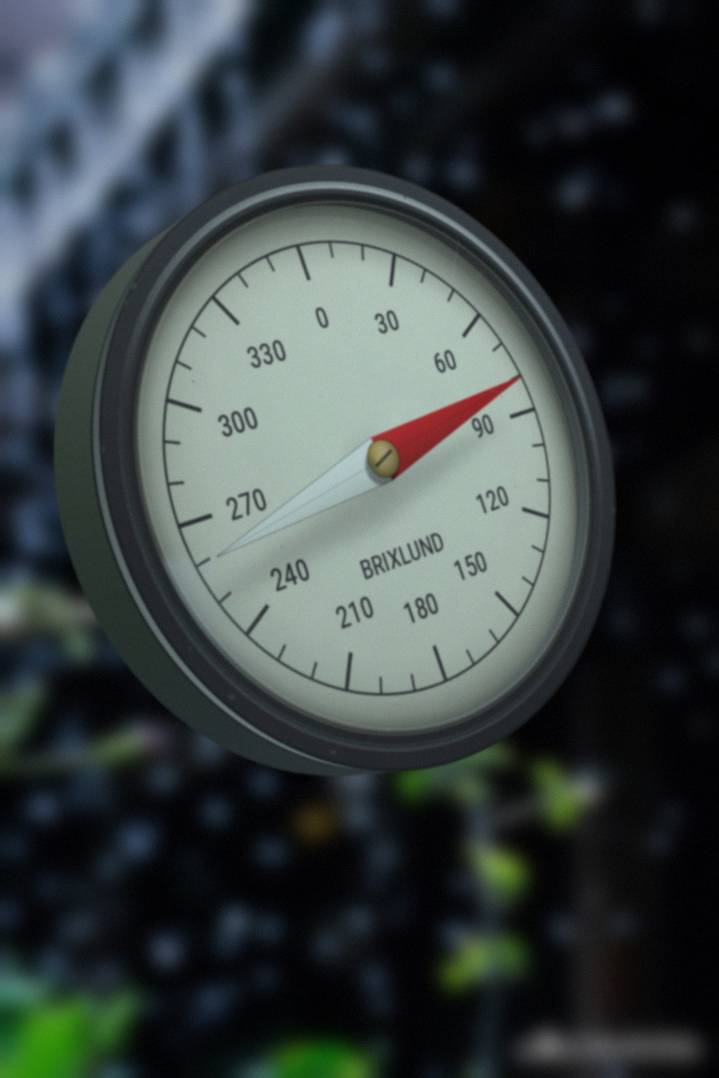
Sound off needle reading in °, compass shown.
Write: 80 °
